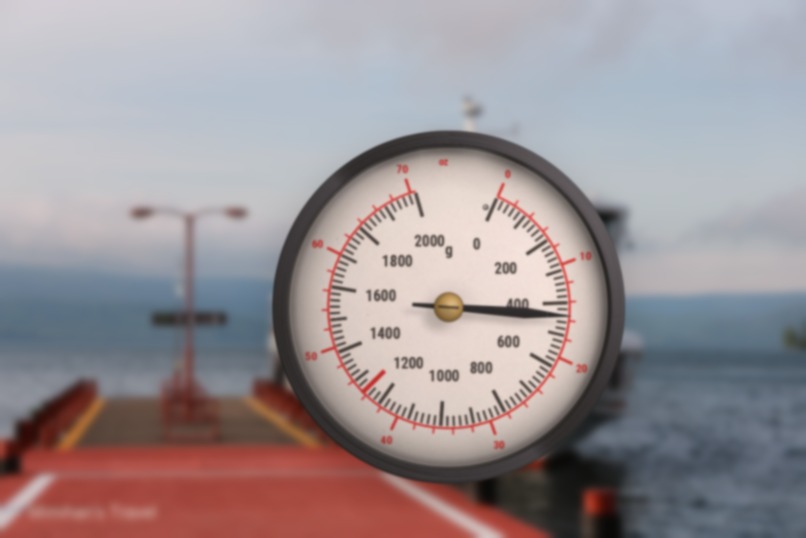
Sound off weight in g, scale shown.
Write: 440 g
